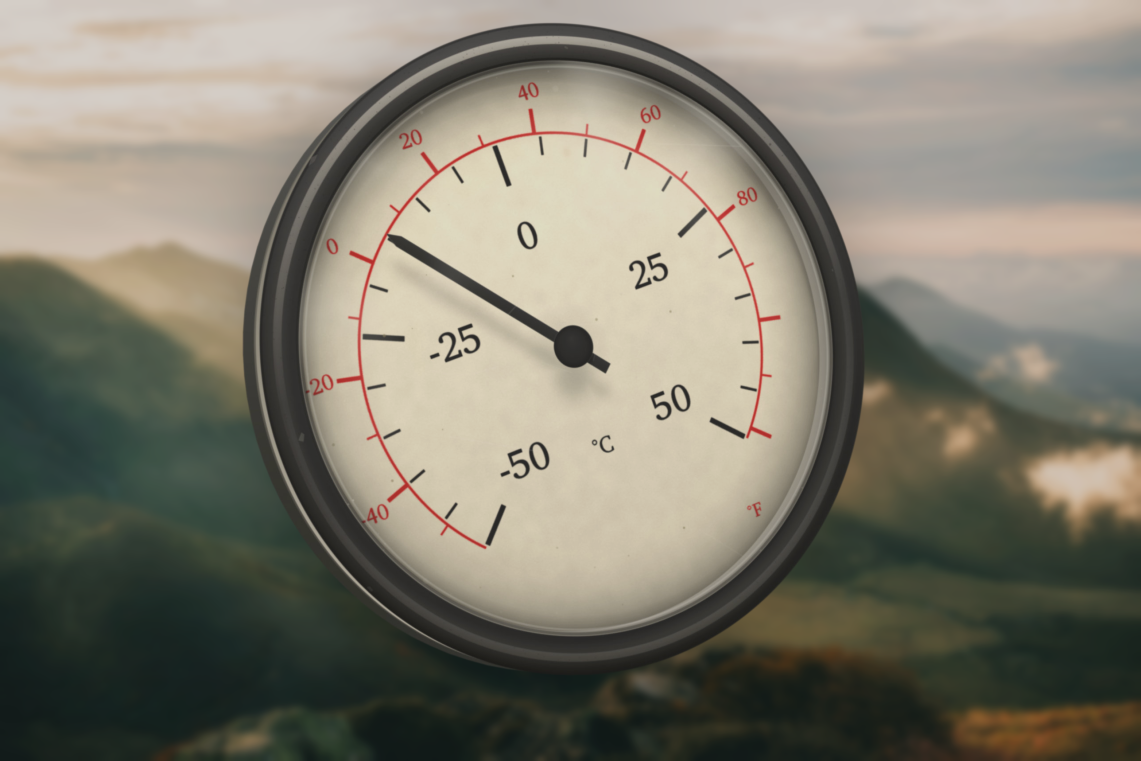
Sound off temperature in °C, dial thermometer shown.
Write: -15 °C
